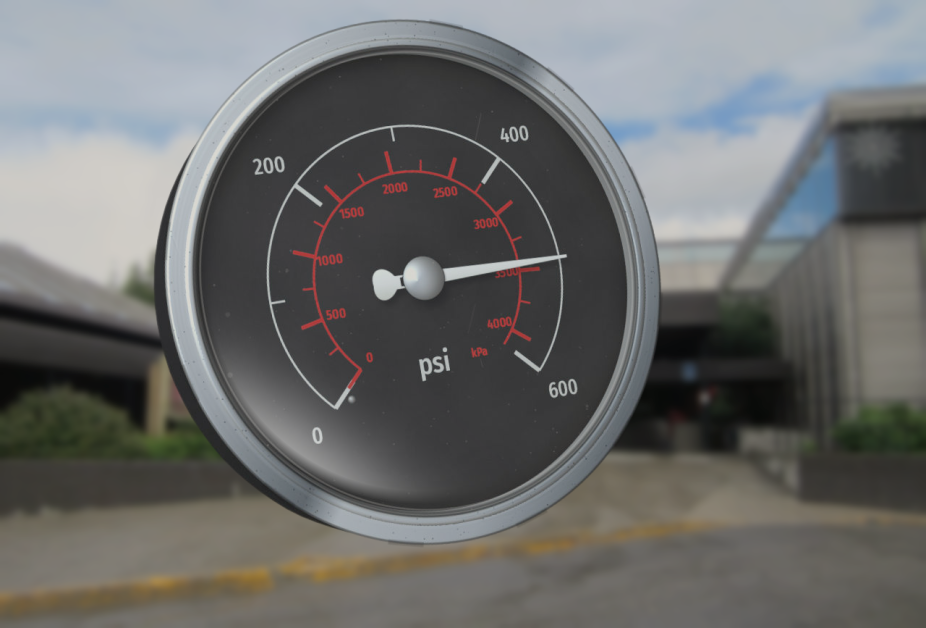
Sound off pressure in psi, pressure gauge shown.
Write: 500 psi
